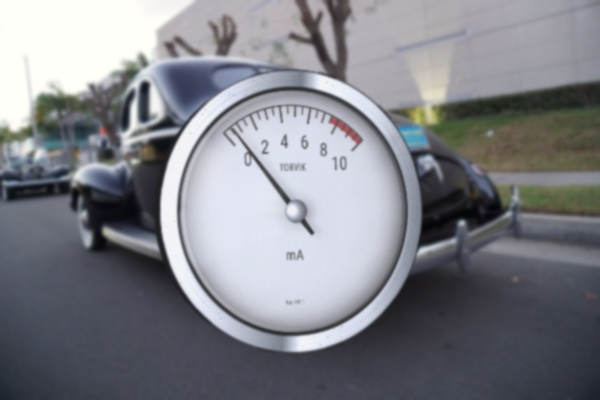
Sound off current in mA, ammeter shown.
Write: 0.5 mA
